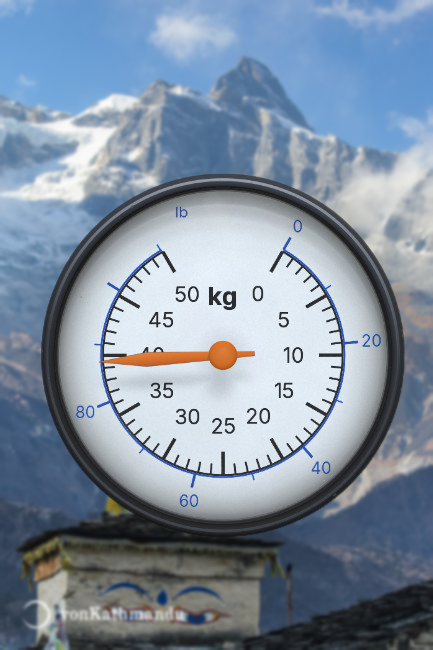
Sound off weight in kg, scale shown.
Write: 39.5 kg
